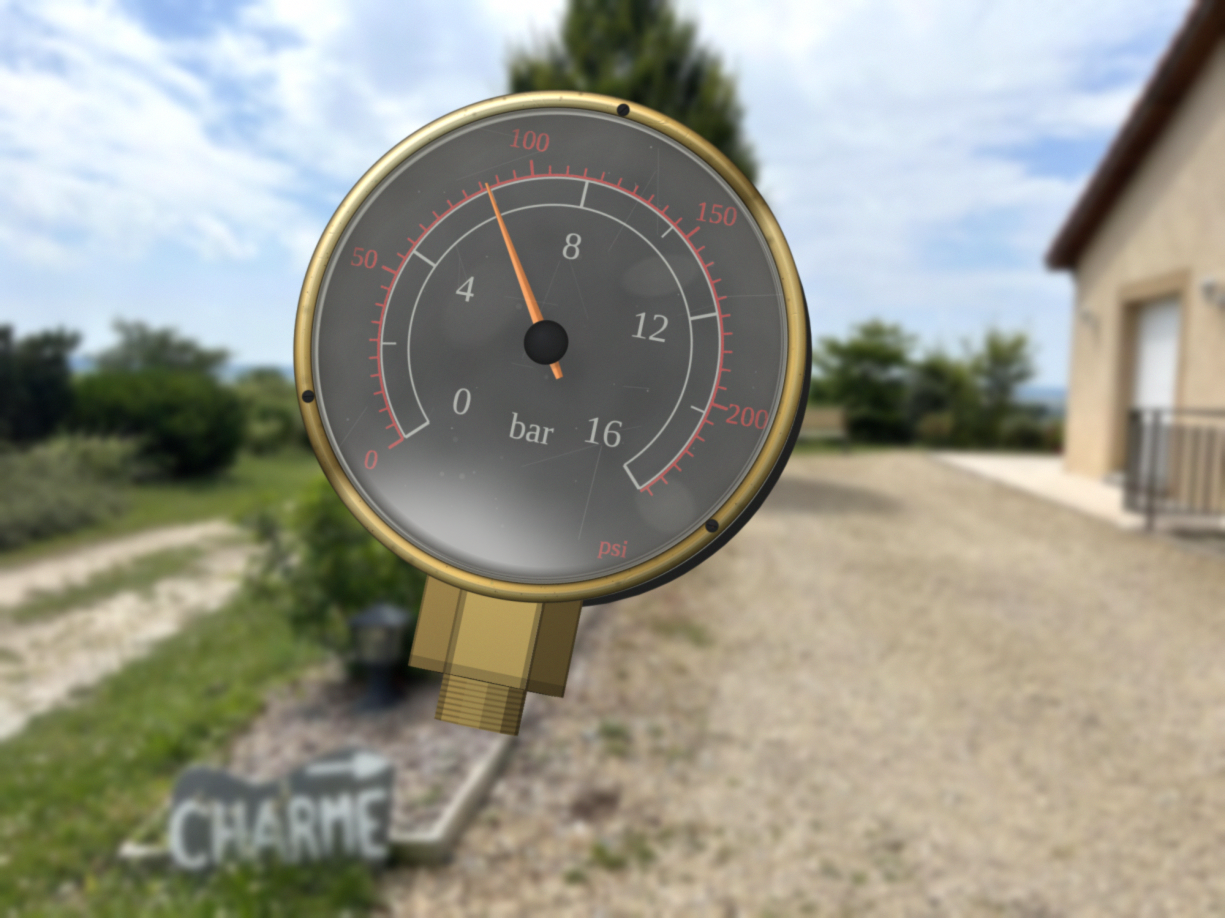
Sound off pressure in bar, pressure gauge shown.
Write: 6 bar
